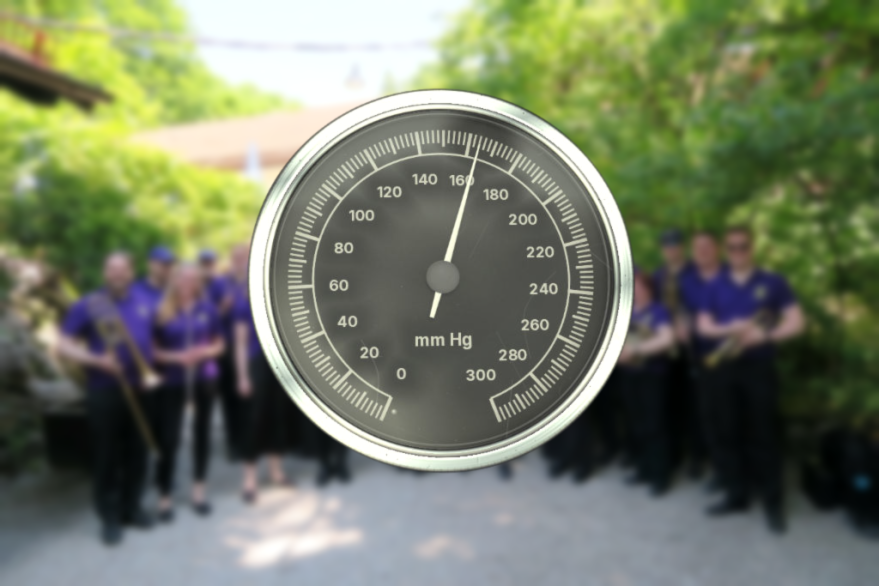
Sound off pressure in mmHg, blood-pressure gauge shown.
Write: 164 mmHg
